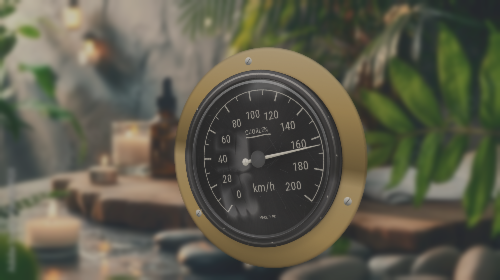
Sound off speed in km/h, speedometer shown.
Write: 165 km/h
